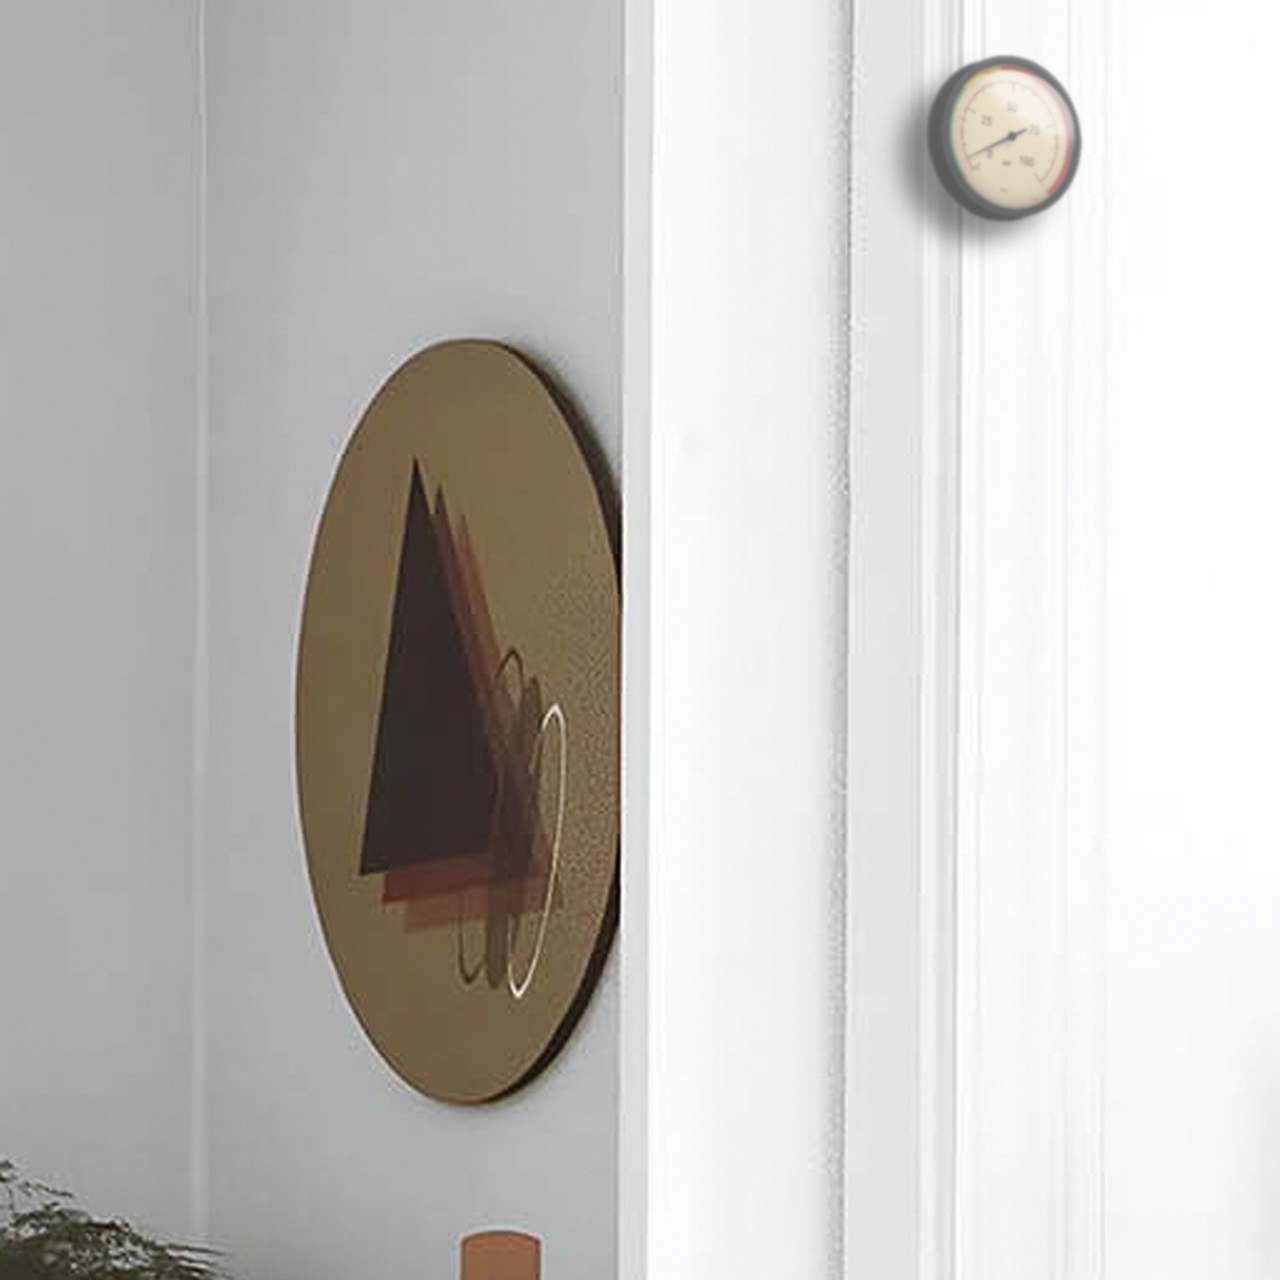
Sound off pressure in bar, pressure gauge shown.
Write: 5 bar
